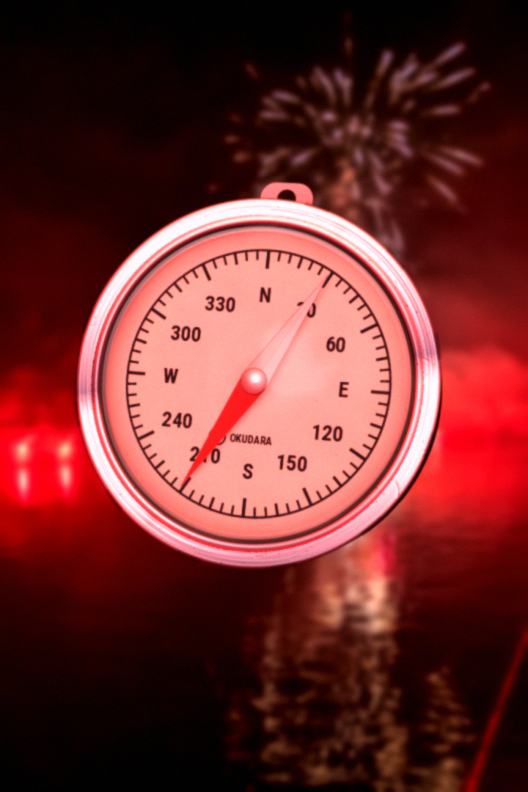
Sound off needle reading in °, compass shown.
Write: 210 °
